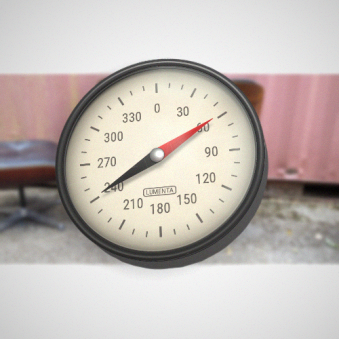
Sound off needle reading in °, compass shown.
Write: 60 °
